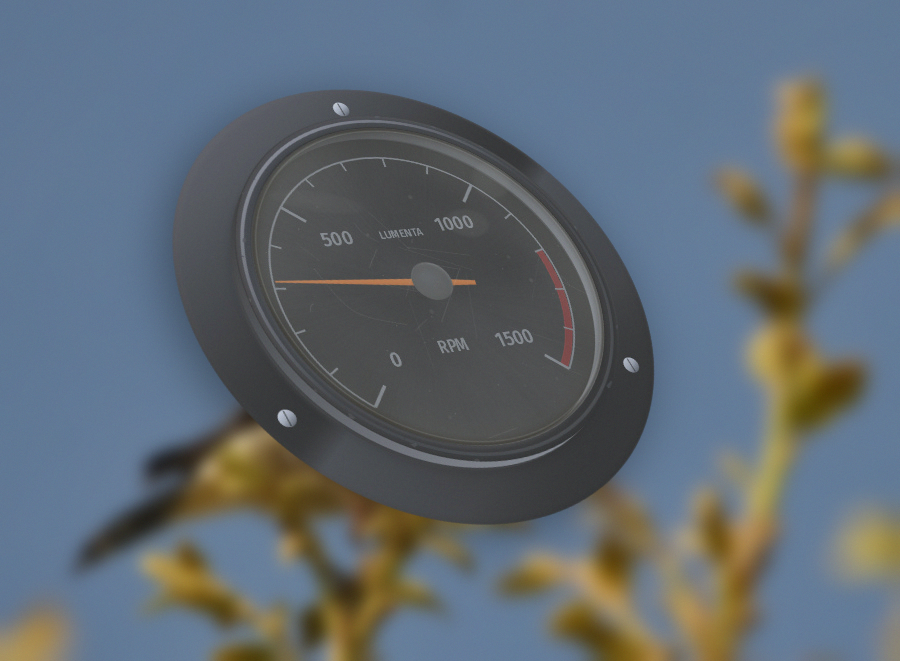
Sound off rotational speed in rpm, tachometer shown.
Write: 300 rpm
